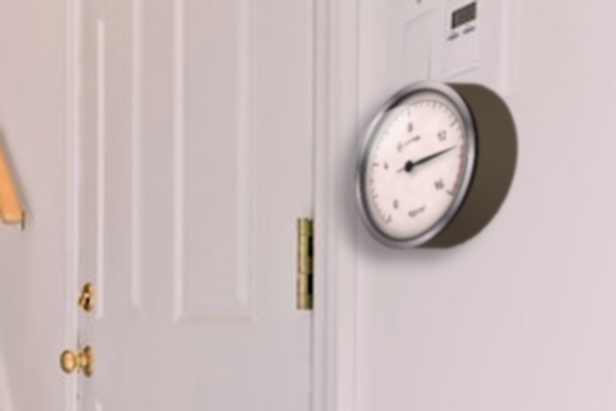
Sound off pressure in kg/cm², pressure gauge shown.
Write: 13.5 kg/cm²
